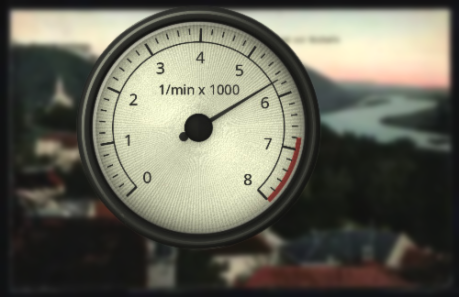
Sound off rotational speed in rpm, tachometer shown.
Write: 5700 rpm
